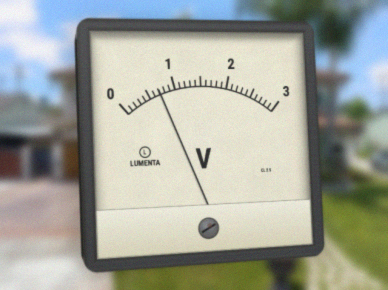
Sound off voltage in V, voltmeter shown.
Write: 0.7 V
